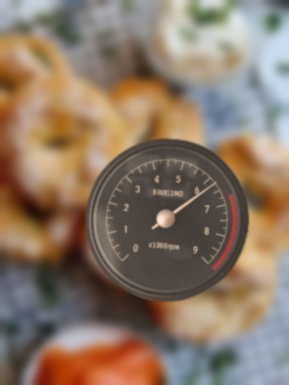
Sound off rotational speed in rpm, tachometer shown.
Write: 6250 rpm
